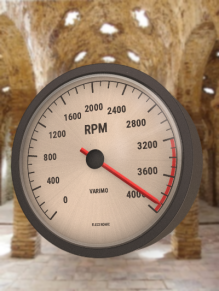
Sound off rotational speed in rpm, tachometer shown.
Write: 3900 rpm
